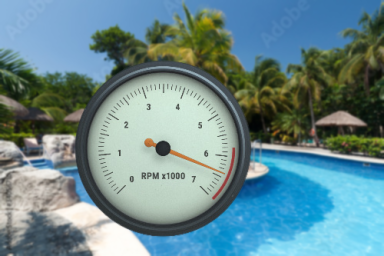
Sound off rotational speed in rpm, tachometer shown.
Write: 6400 rpm
